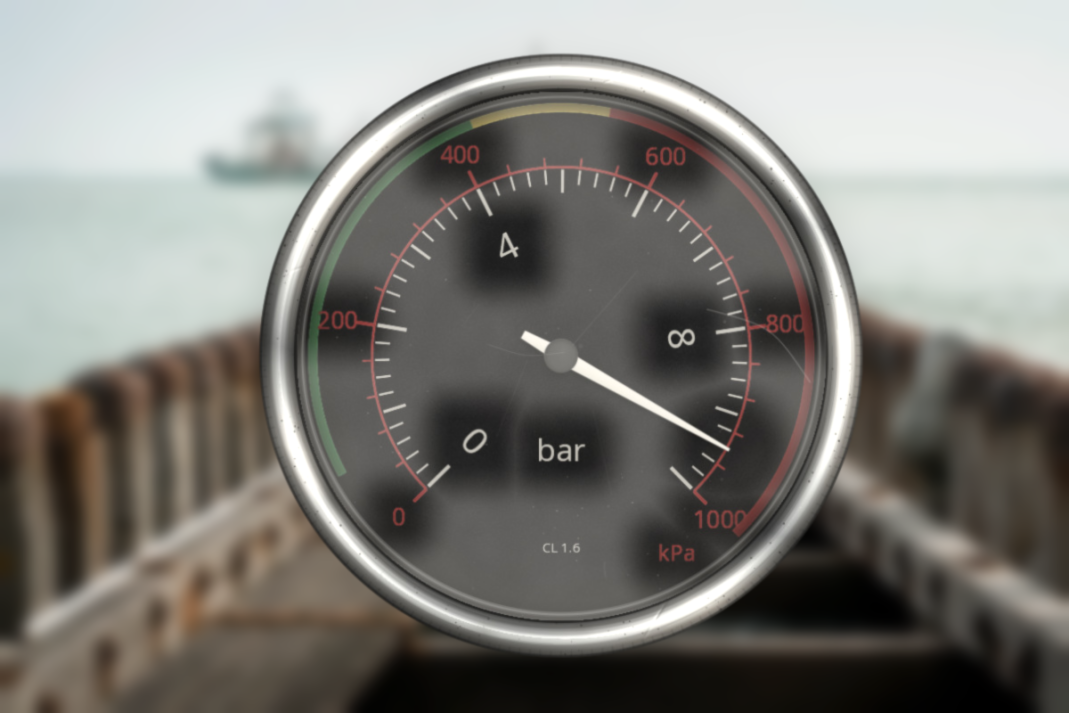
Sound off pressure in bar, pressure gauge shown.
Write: 9.4 bar
